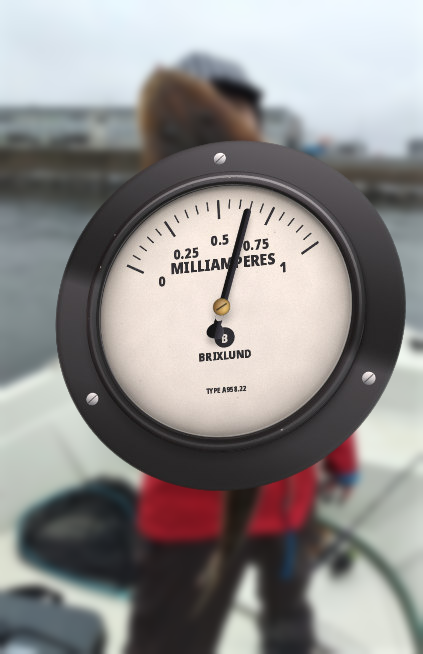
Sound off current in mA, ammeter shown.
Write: 0.65 mA
